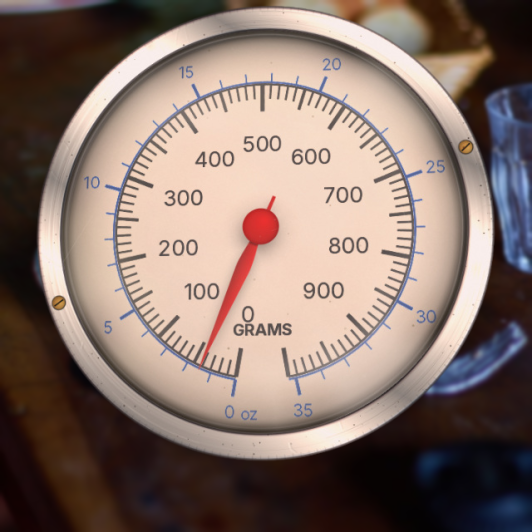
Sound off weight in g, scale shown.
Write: 40 g
